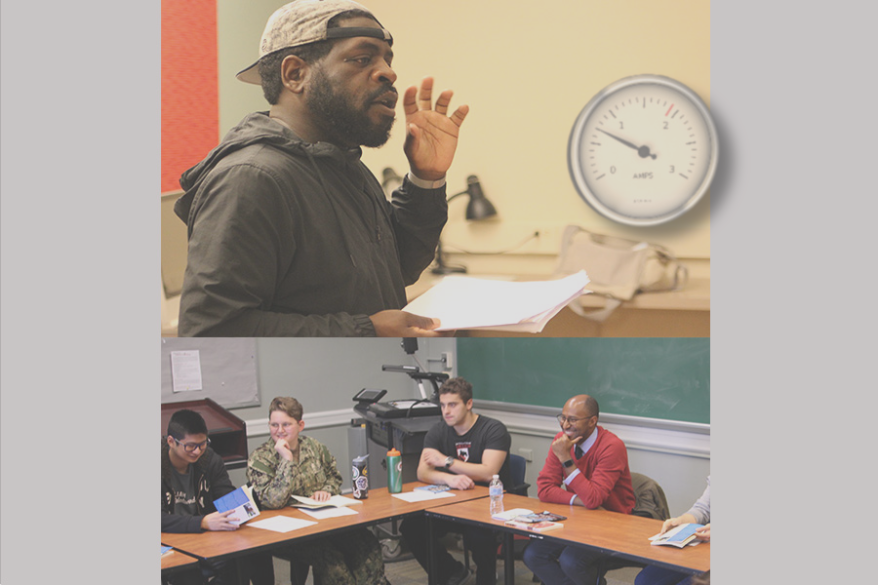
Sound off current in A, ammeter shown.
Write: 0.7 A
